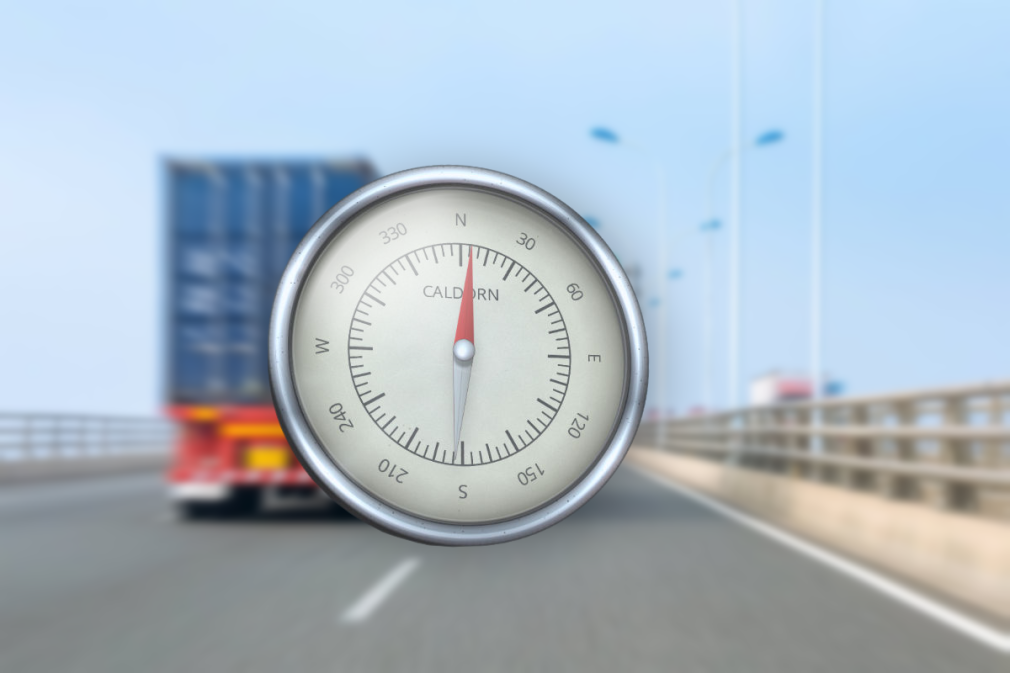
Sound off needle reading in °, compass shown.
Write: 5 °
